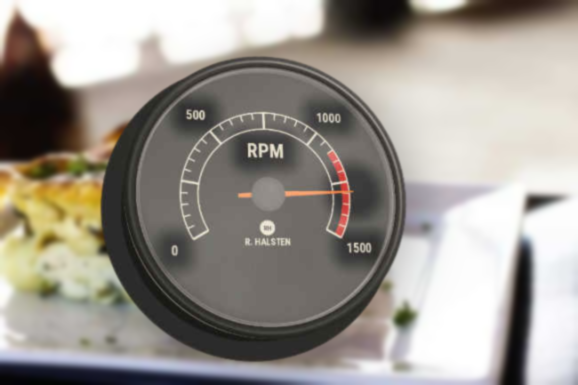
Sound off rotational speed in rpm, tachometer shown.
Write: 1300 rpm
